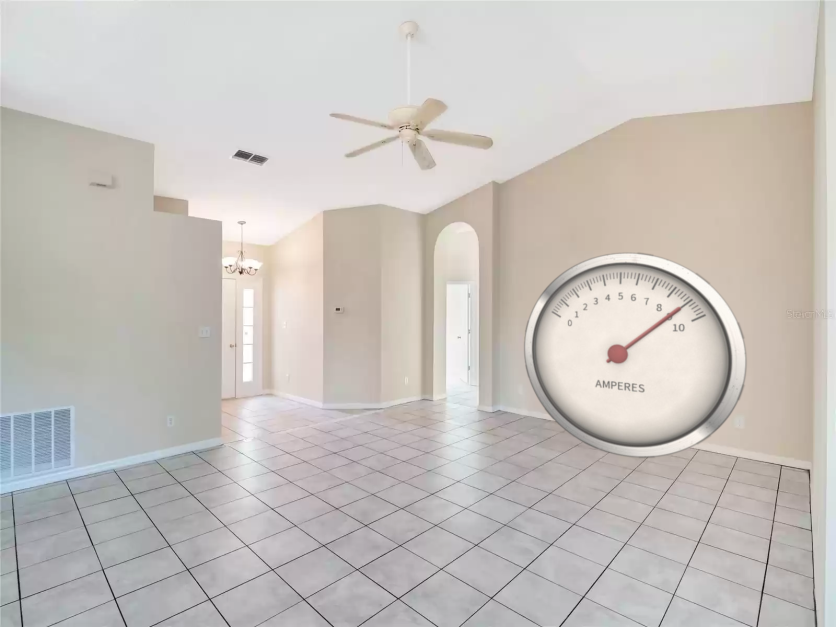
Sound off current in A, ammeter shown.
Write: 9 A
